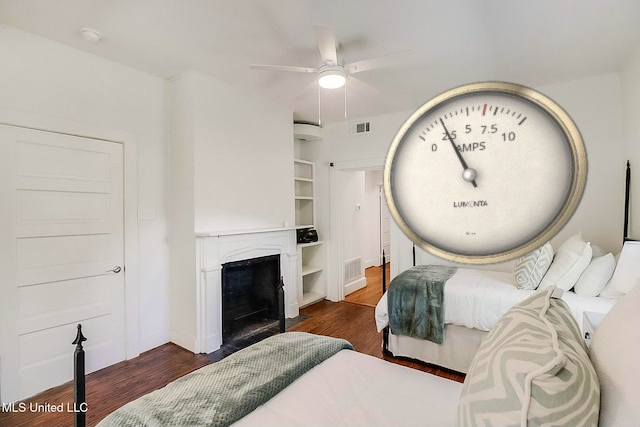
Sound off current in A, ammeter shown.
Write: 2.5 A
